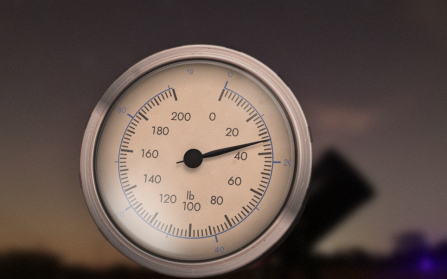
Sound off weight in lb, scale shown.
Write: 34 lb
